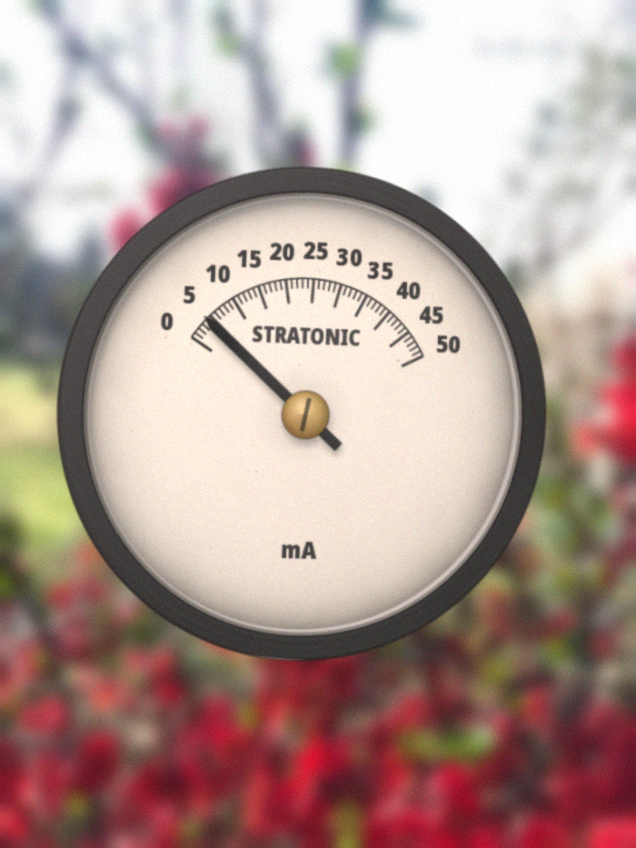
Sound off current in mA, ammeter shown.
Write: 4 mA
